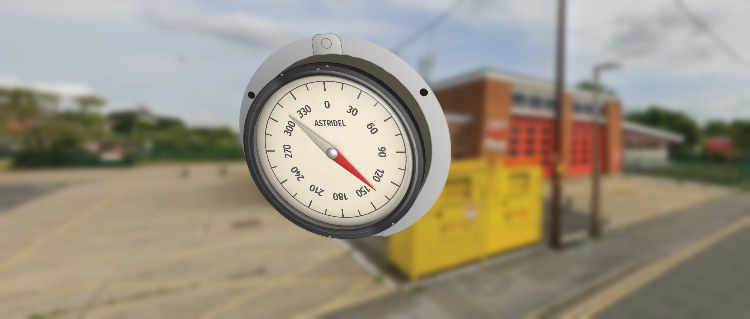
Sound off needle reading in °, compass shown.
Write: 135 °
